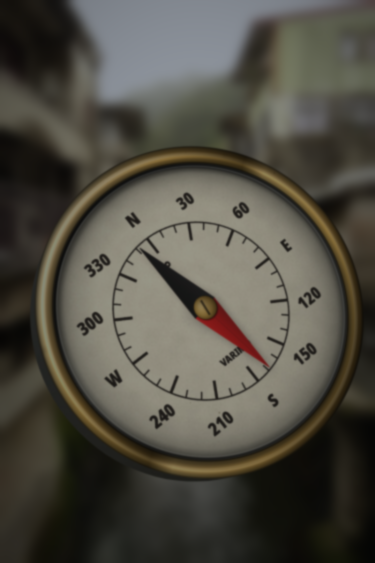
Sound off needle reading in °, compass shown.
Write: 170 °
